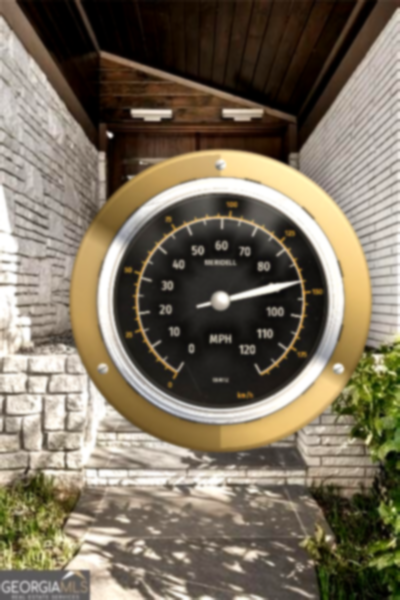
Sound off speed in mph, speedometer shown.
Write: 90 mph
